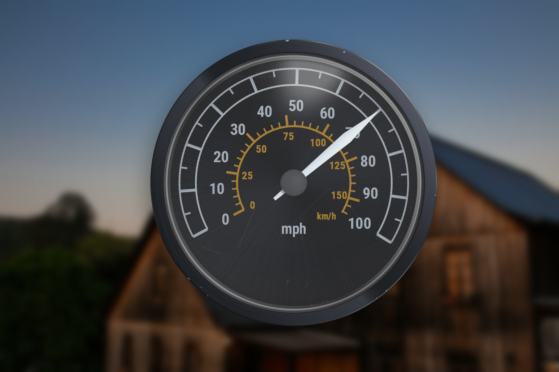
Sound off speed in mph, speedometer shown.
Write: 70 mph
